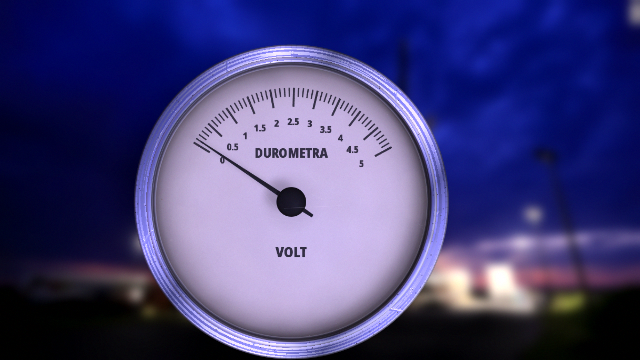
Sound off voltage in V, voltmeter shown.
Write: 0.1 V
